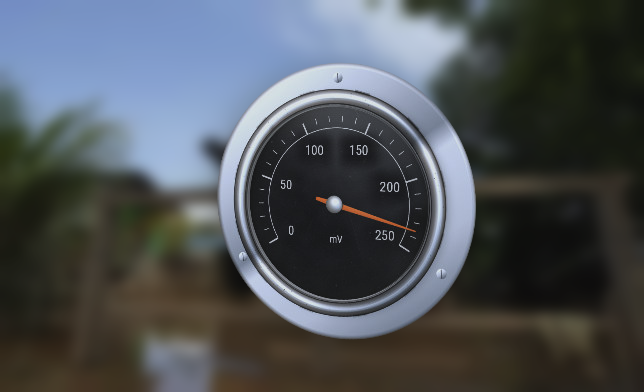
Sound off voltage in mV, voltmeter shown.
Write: 235 mV
